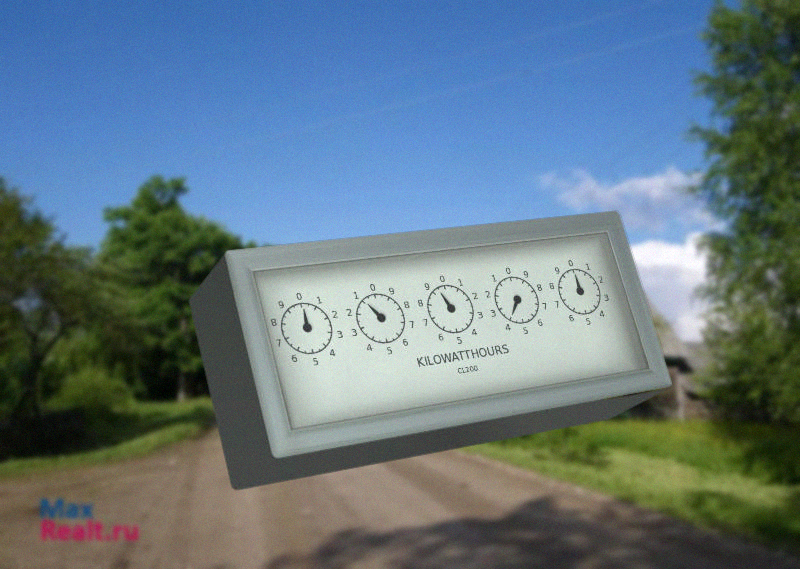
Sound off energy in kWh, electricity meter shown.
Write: 940 kWh
